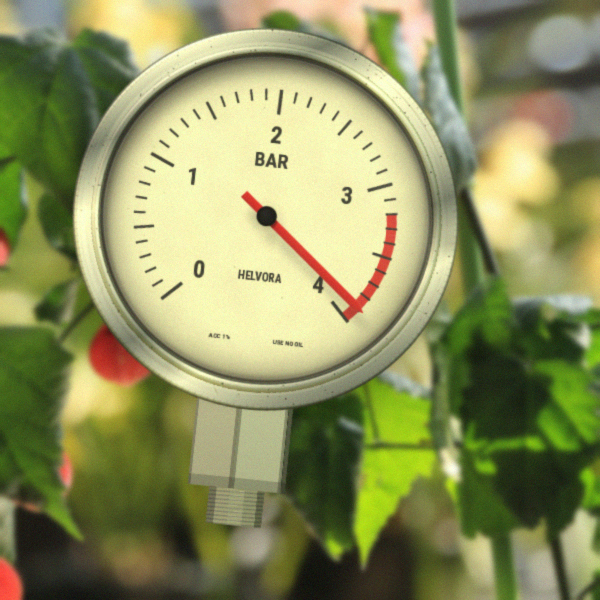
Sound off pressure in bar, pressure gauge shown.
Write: 3.9 bar
